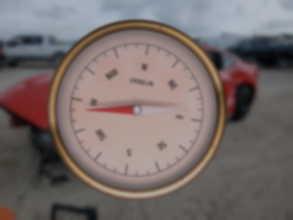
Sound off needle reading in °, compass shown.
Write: 260 °
